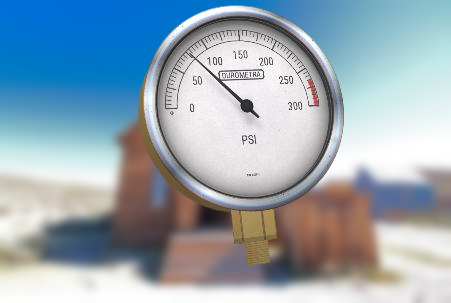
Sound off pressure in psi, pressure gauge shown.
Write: 75 psi
